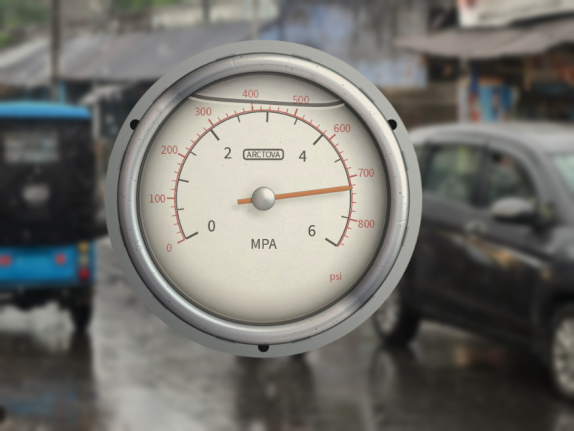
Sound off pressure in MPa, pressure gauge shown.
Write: 5 MPa
